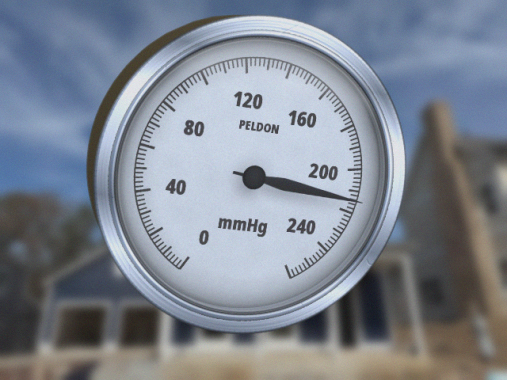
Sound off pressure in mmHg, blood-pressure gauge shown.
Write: 214 mmHg
